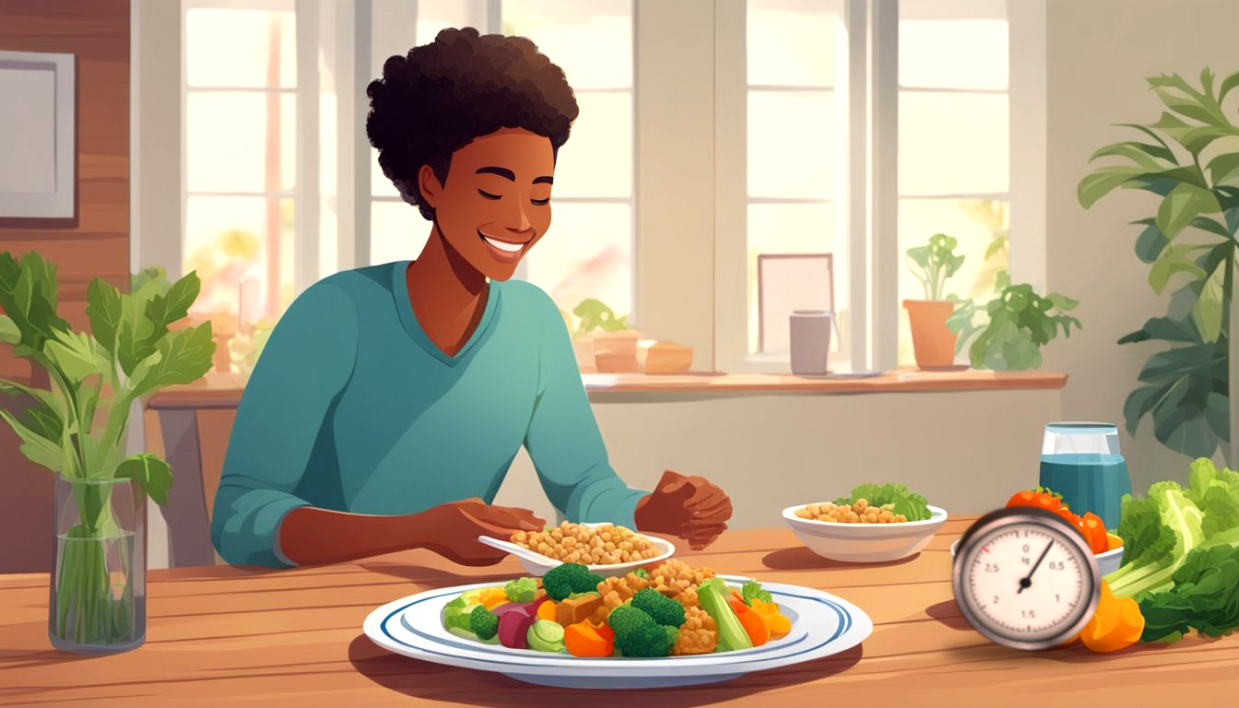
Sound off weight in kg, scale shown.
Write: 0.25 kg
